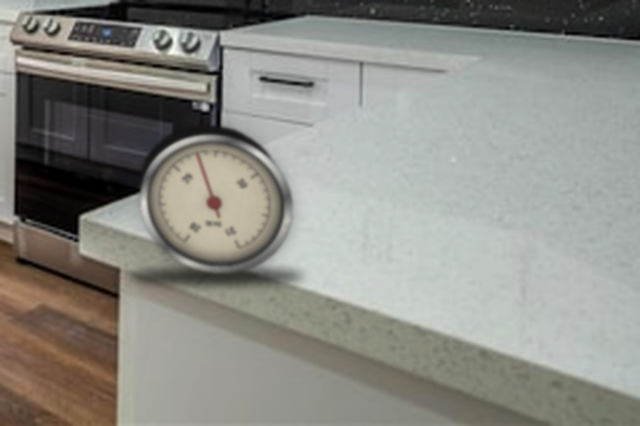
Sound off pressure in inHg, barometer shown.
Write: 29.3 inHg
